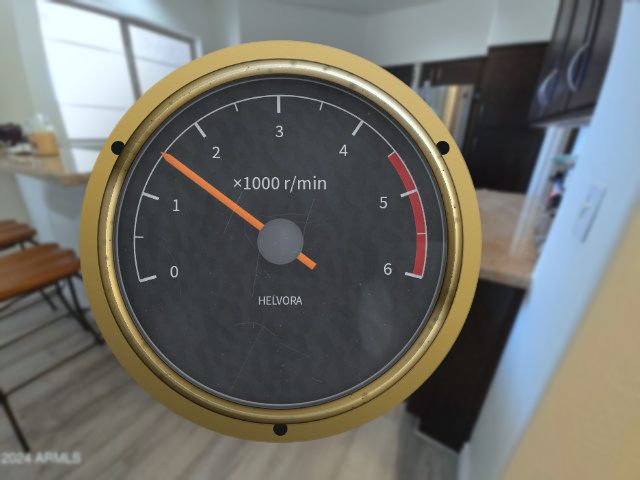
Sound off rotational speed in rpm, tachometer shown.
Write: 1500 rpm
